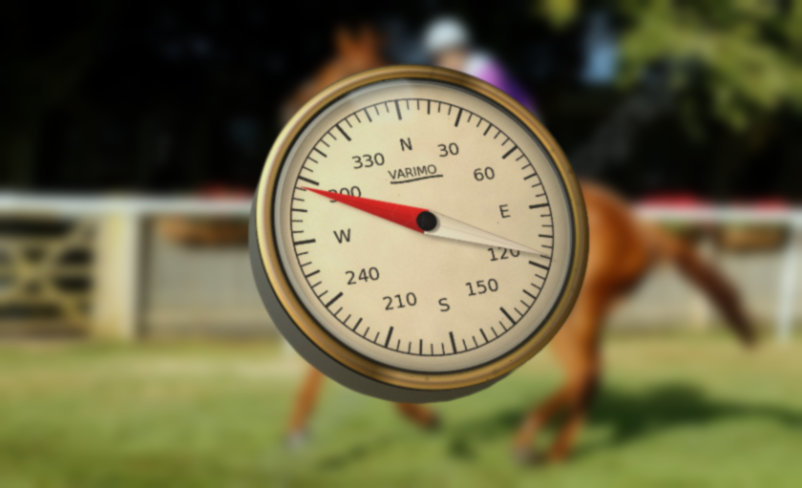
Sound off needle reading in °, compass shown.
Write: 295 °
